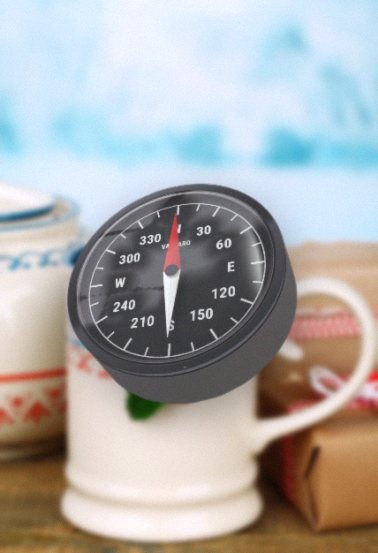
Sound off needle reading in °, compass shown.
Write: 0 °
